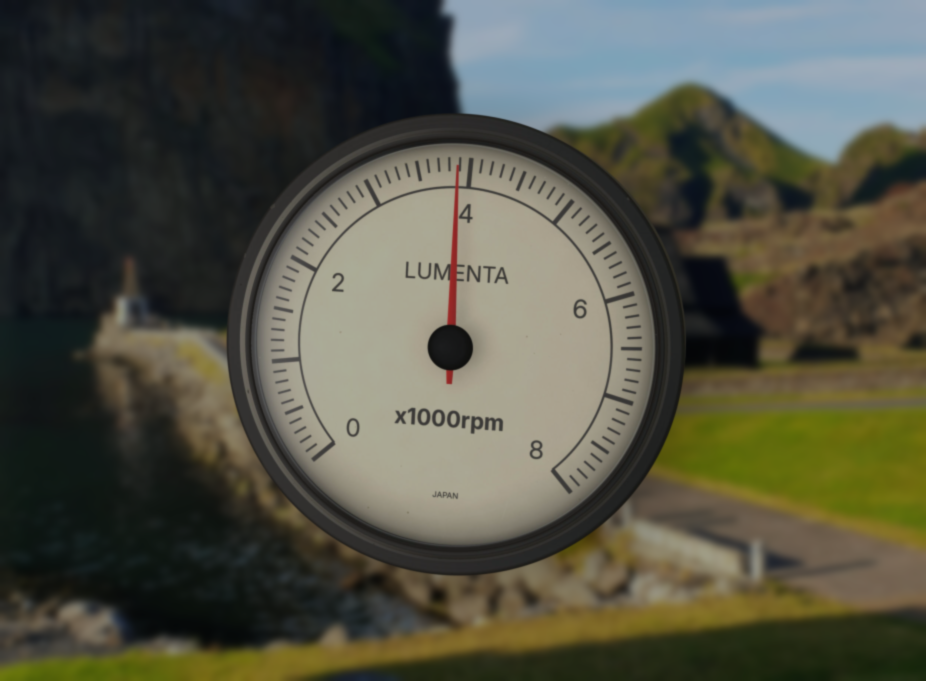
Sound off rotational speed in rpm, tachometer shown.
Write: 3900 rpm
